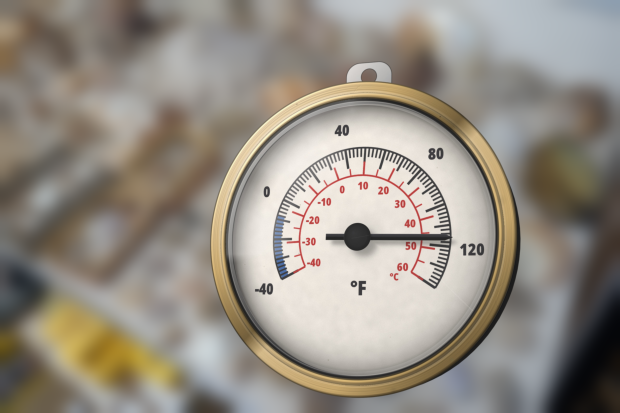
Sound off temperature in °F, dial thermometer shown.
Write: 116 °F
